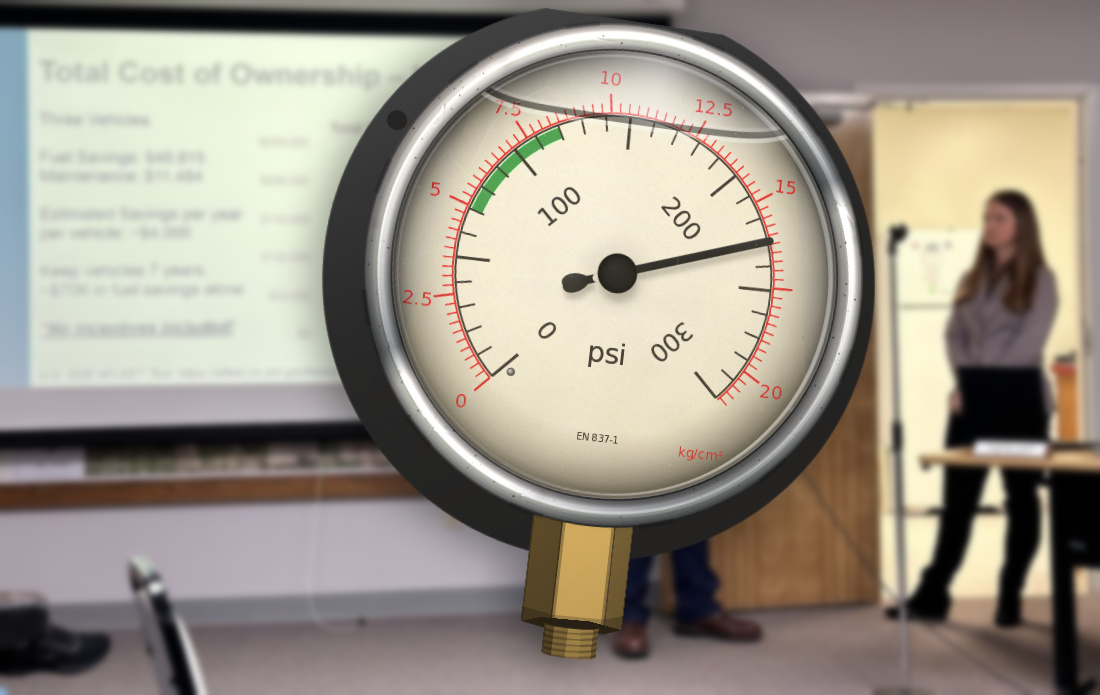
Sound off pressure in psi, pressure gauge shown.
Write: 230 psi
